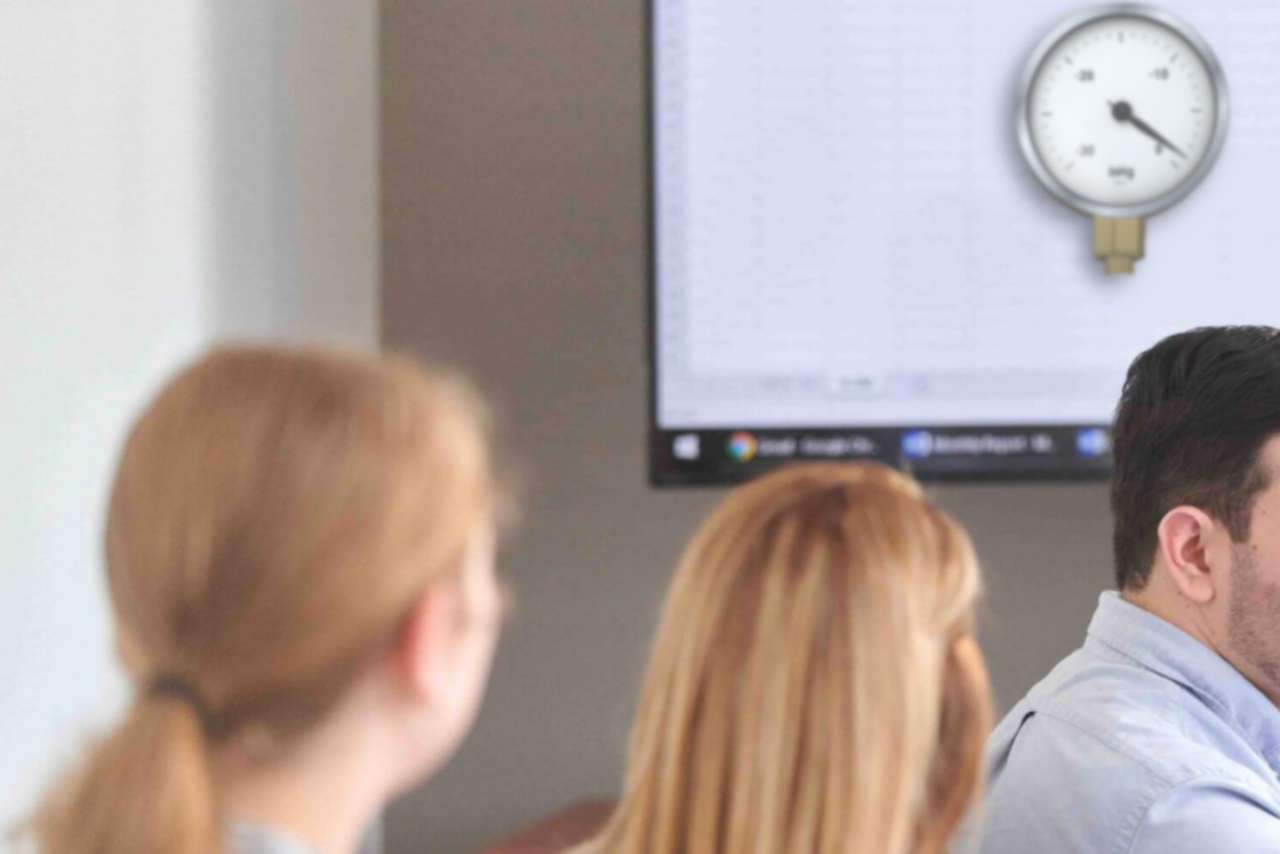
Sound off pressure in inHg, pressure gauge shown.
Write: -1 inHg
